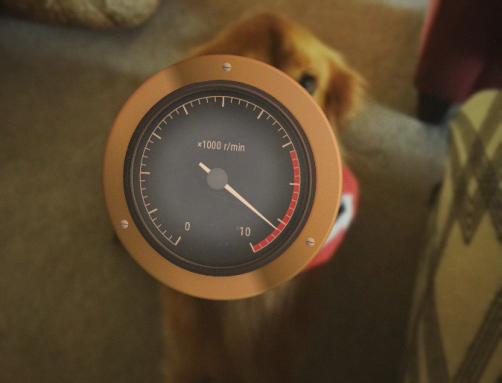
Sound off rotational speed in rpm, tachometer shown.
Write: 9200 rpm
